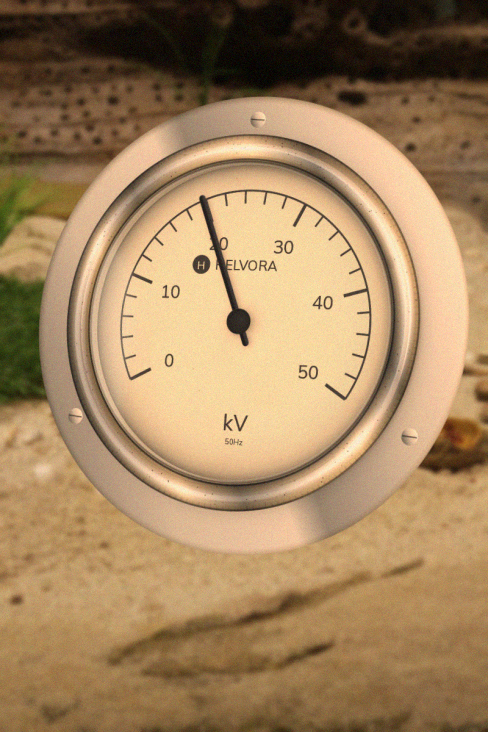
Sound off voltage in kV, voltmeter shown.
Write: 20 kV
